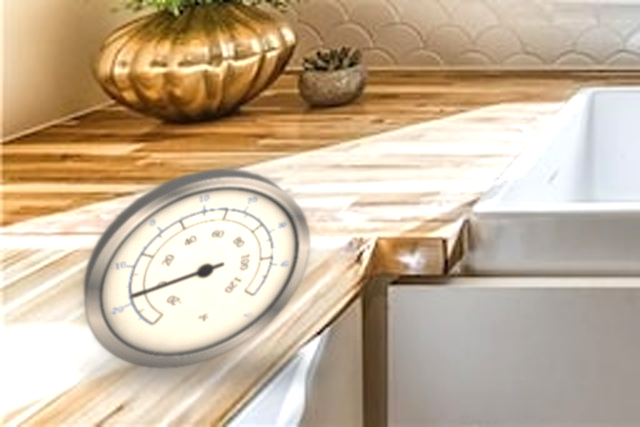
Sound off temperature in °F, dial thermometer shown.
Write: 0 °F
